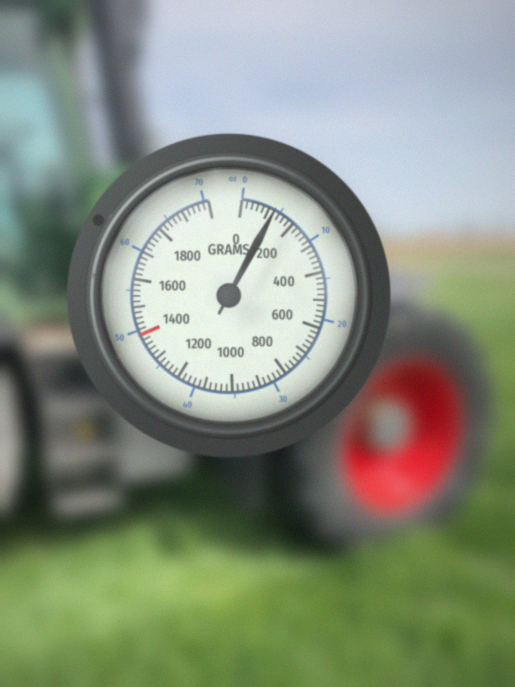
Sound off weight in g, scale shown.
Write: 120 g
